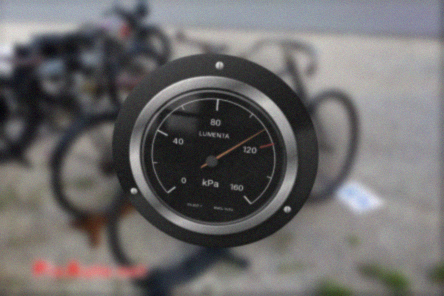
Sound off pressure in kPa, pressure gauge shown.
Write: 110 kPa
